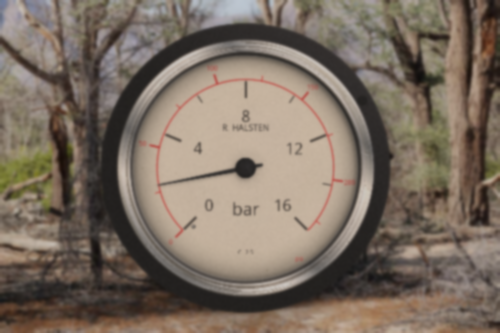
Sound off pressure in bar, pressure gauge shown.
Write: 2 bar
